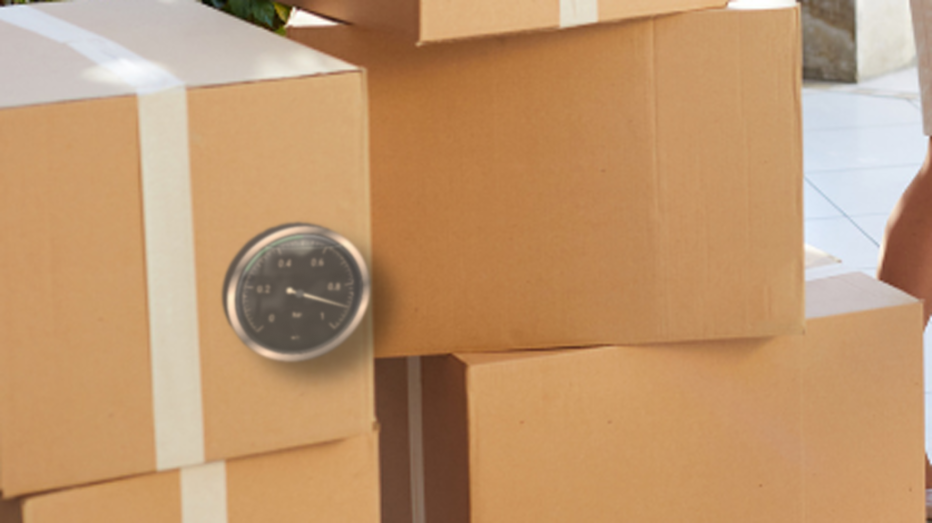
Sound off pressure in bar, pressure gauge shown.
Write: 0.9 bar
